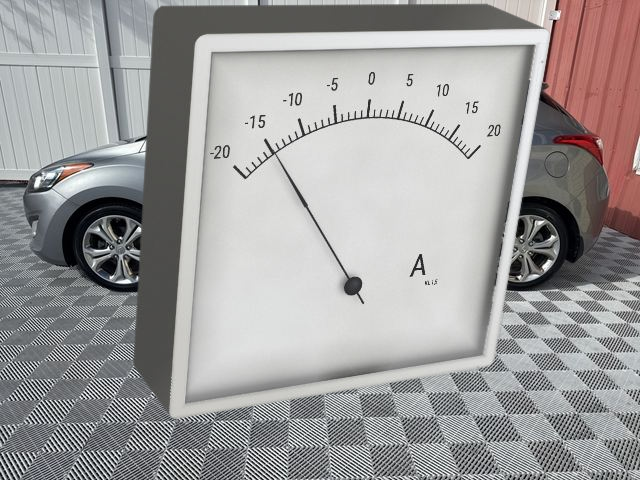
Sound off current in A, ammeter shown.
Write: -15 A
